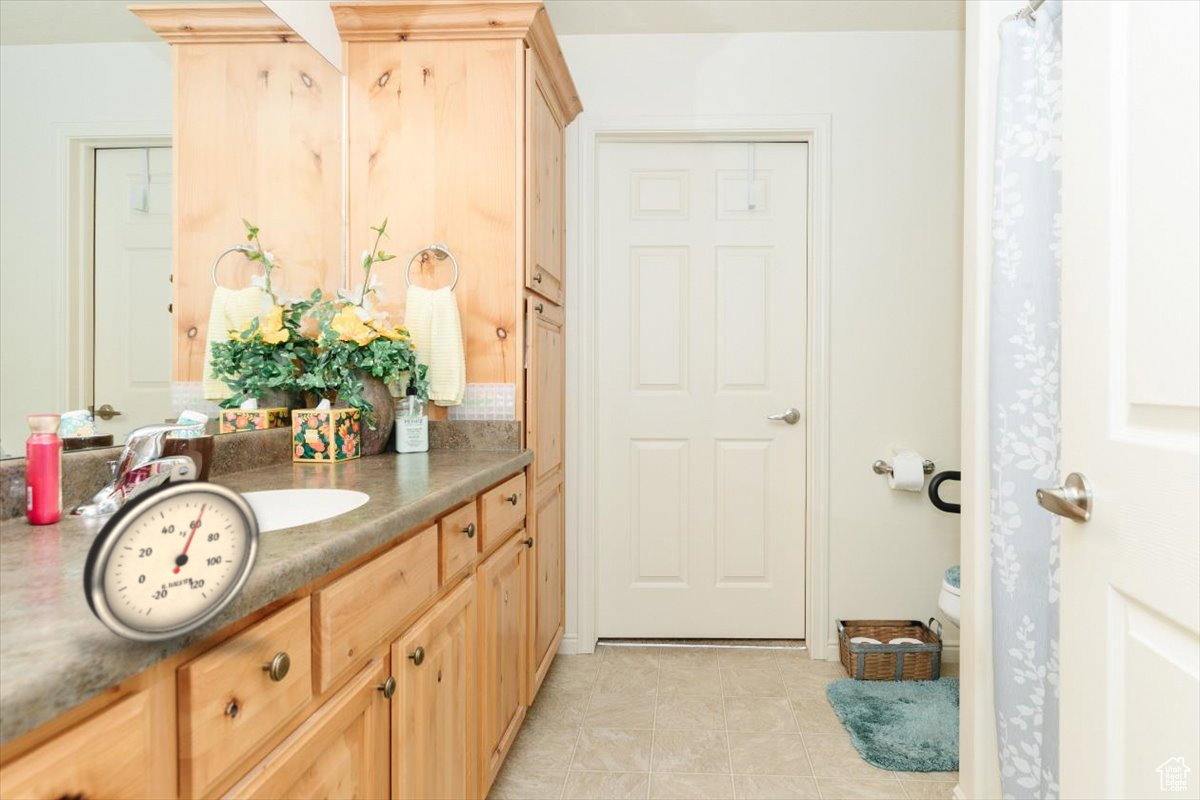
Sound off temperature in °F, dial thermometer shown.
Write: 60 °F
